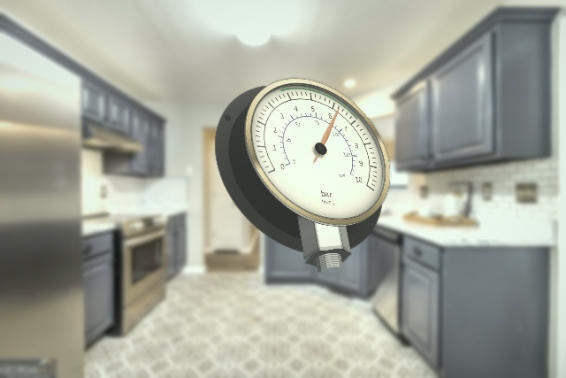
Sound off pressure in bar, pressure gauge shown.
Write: 6.2 bar
